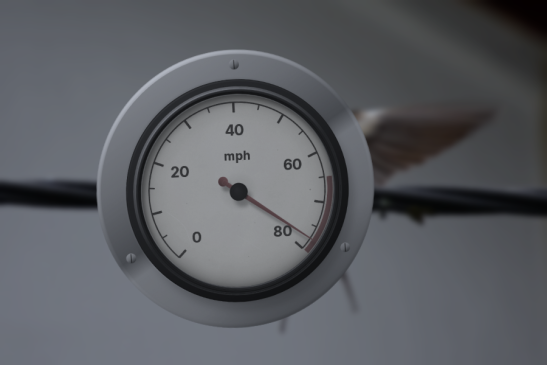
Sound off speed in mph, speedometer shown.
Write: 77.5 mph
